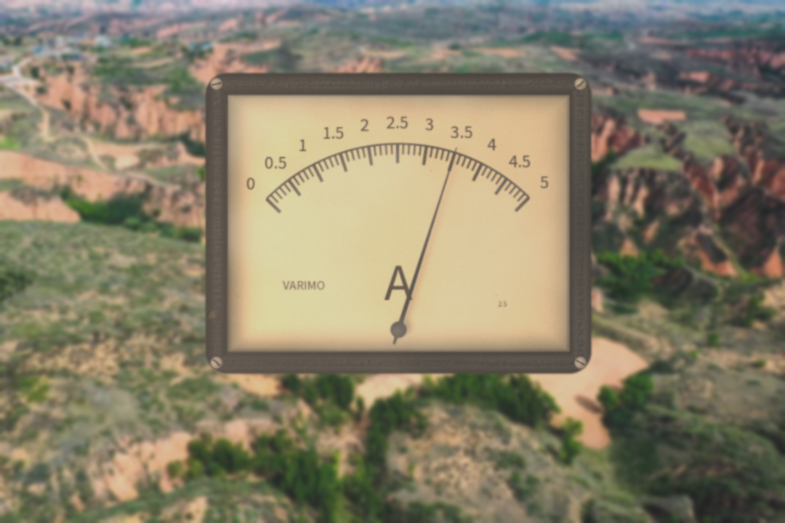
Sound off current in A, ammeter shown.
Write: 3.5 A
